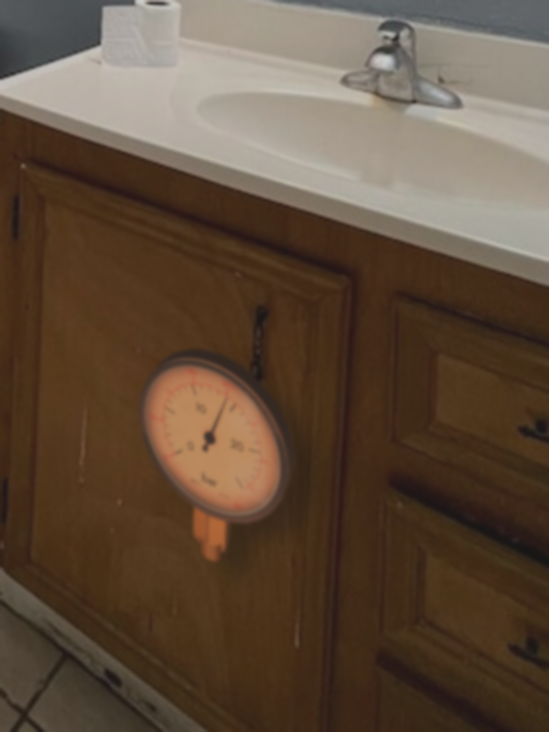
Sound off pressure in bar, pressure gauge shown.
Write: 14 bar
